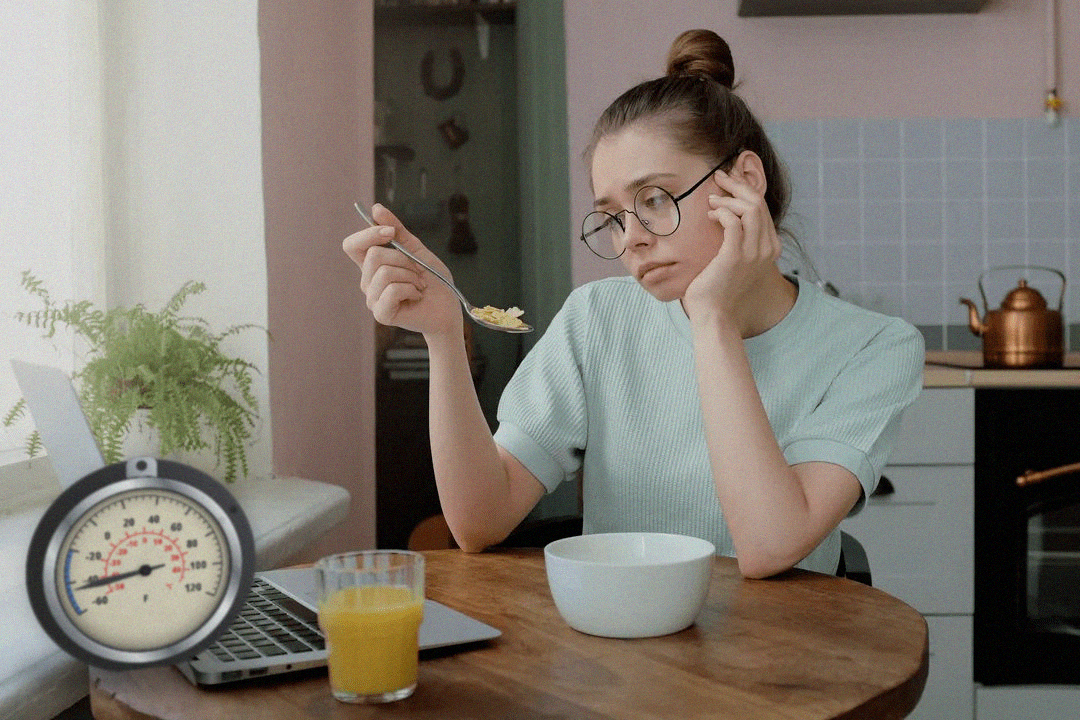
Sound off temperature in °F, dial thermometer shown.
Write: -44 °F
